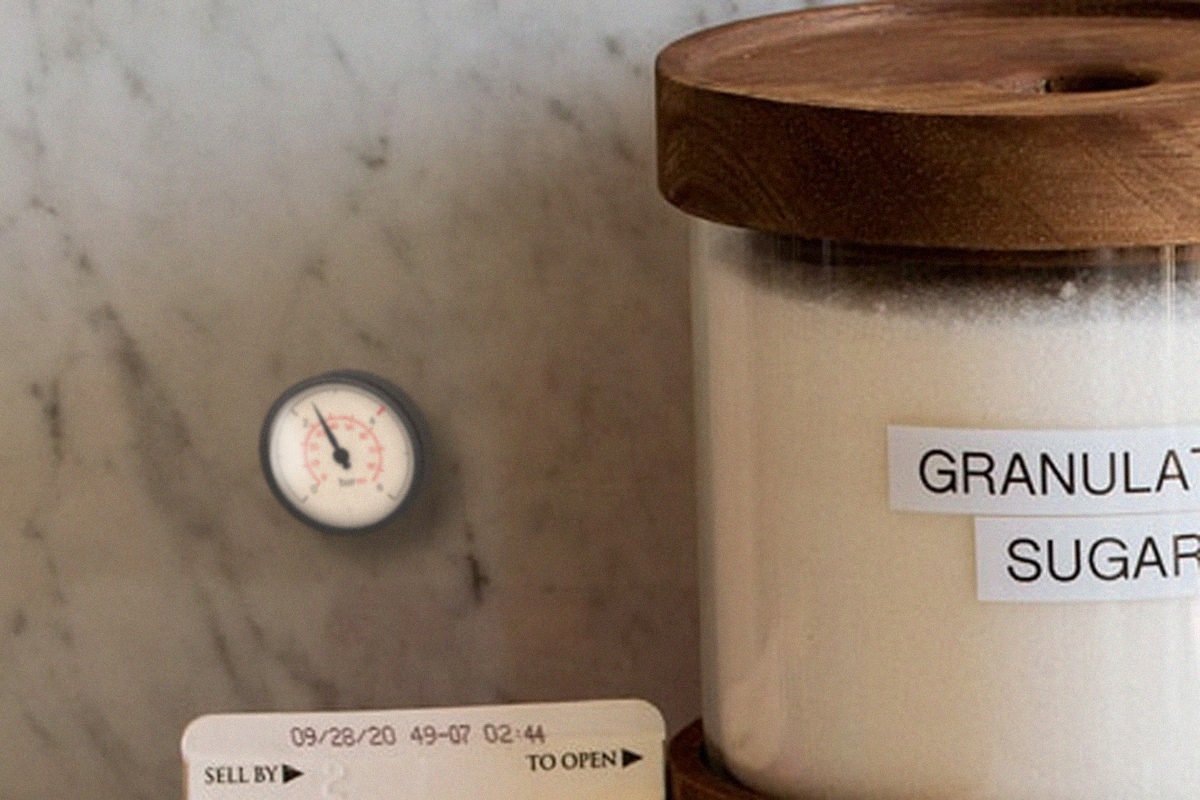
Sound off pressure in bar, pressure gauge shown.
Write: 2.5 bar
